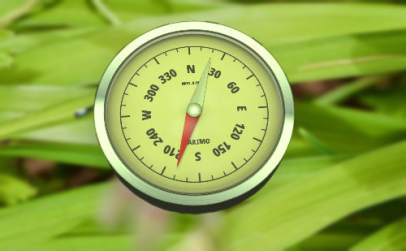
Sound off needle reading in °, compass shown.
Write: 200 °
